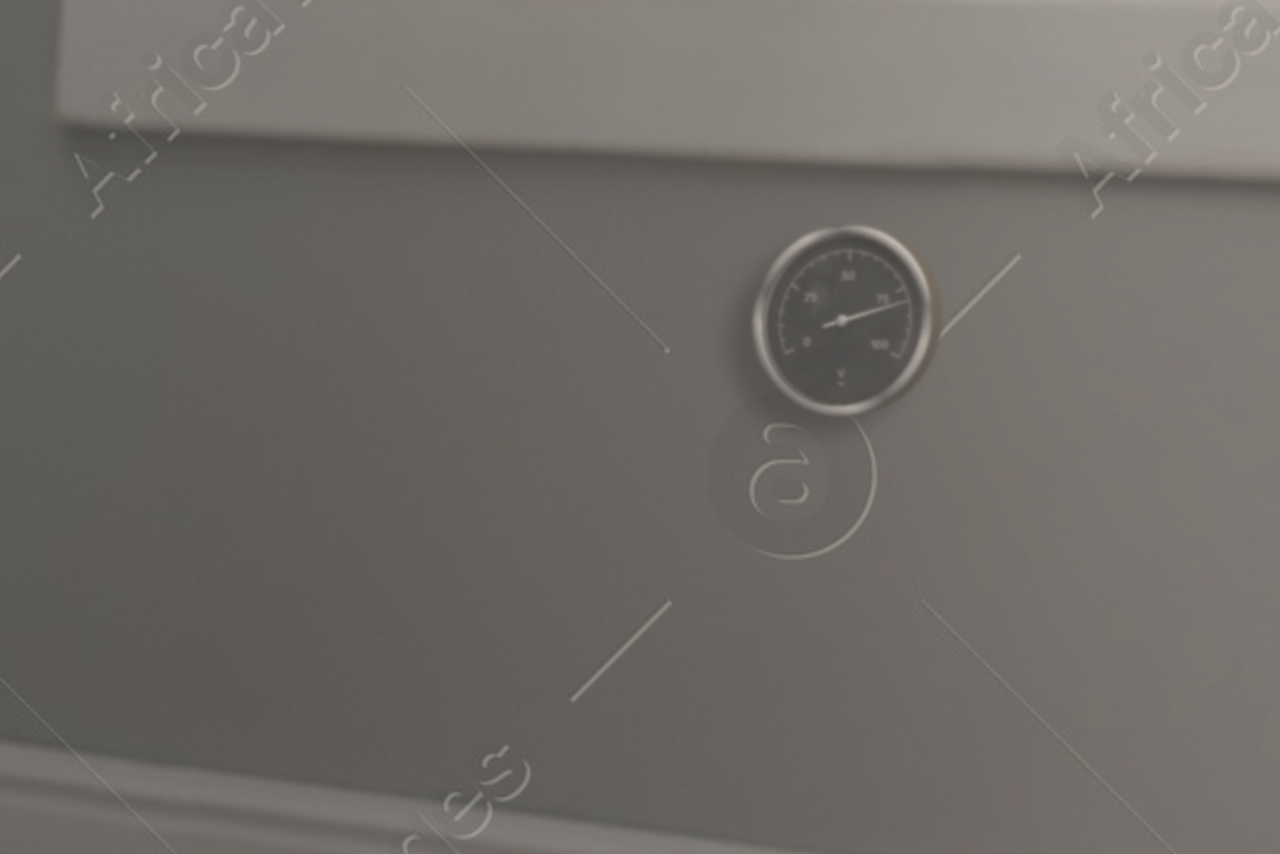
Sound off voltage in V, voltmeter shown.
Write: 80 V
